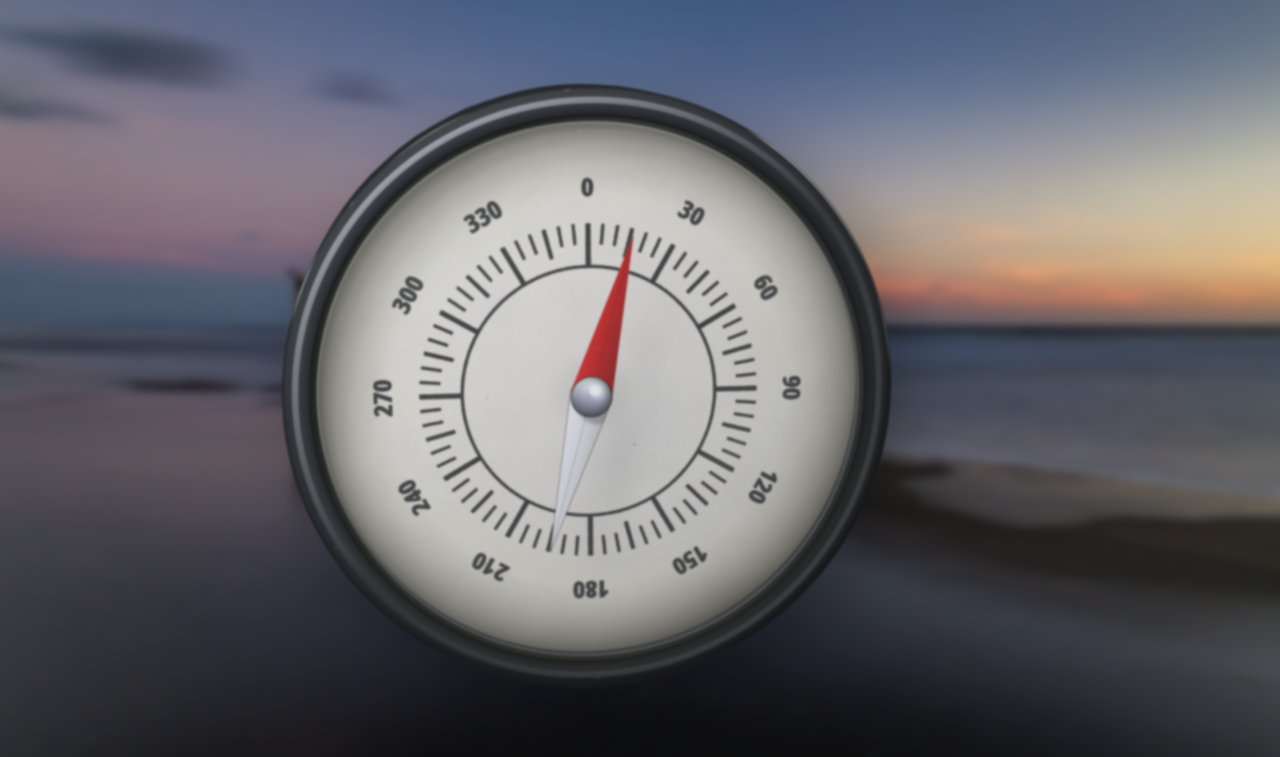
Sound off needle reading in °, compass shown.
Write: 15 °
